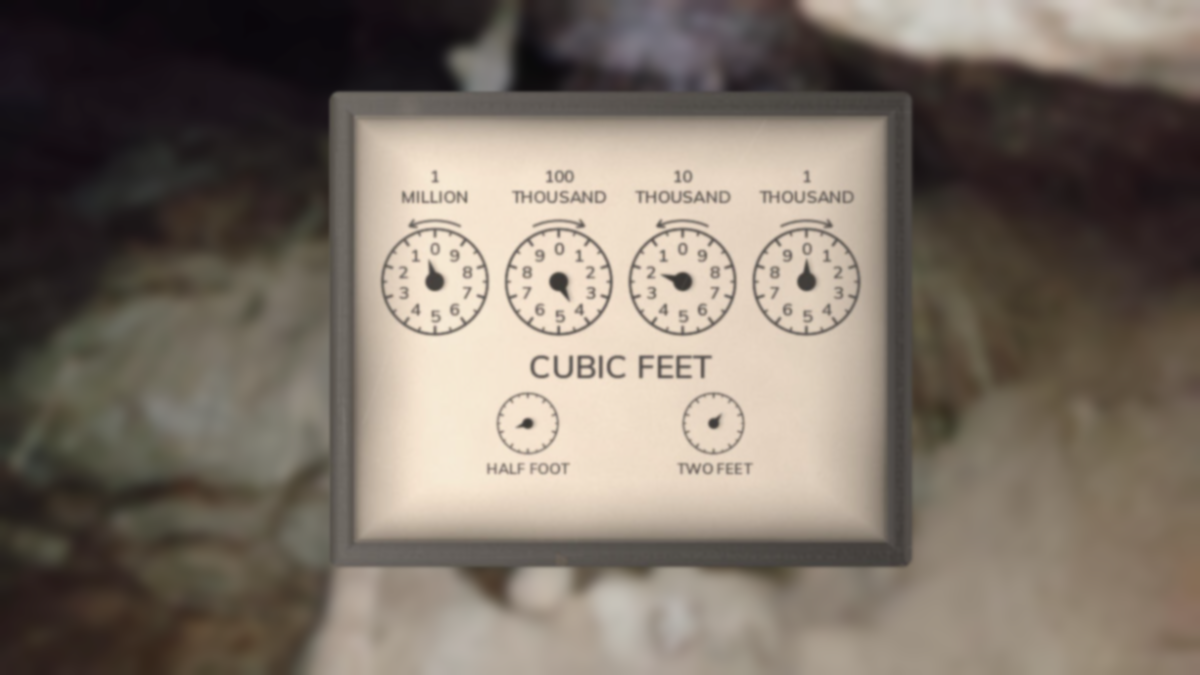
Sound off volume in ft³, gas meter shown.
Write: 42000 ft³
